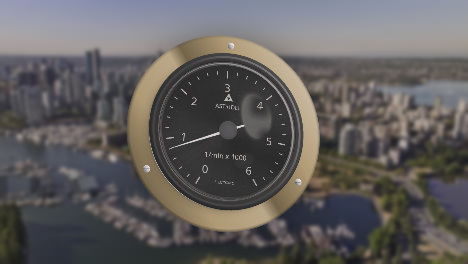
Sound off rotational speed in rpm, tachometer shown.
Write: 800 rpm
